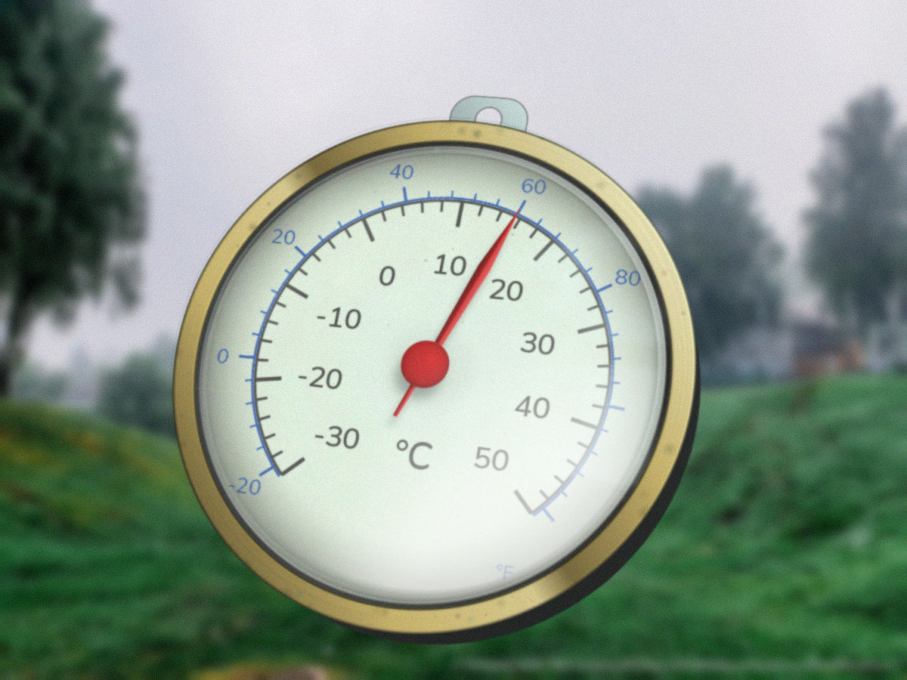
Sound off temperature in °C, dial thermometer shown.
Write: 16 °C
